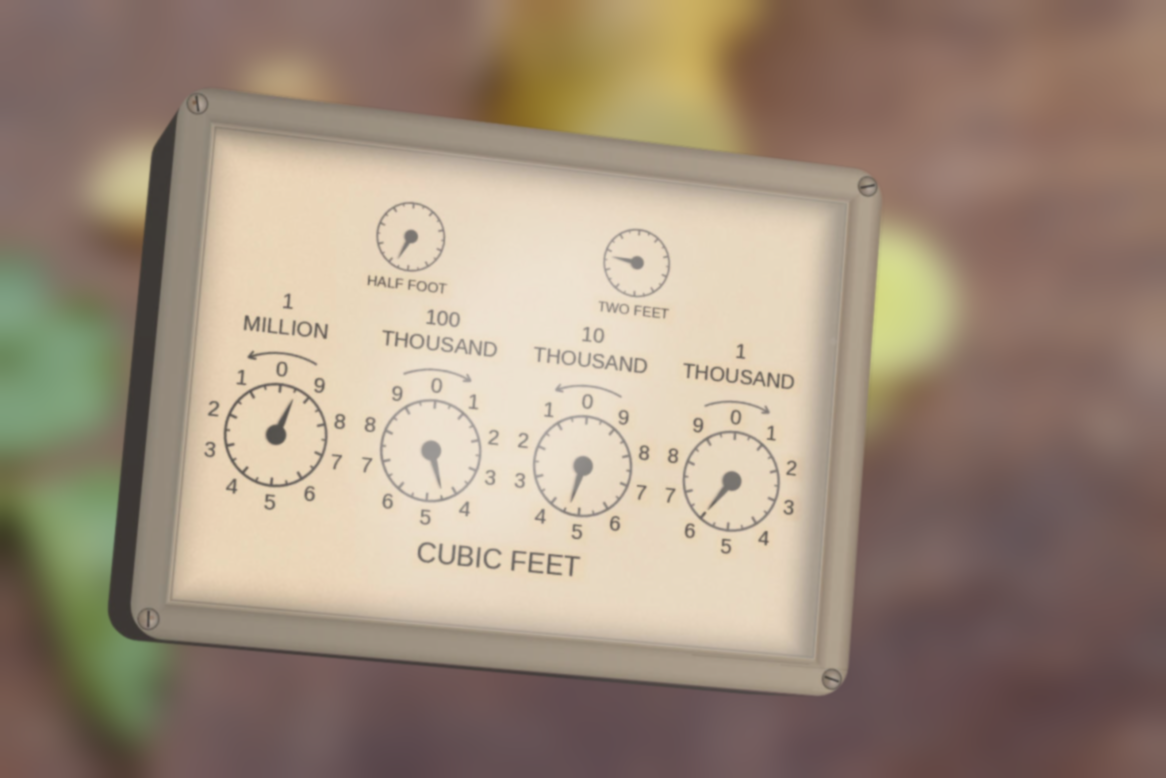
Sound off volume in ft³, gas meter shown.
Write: 944600 ft³
